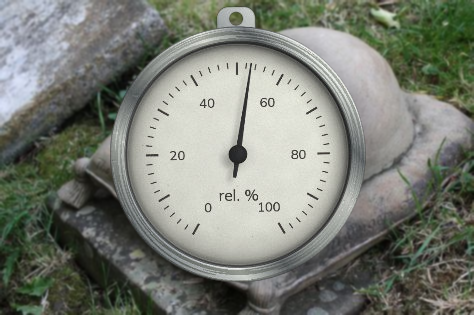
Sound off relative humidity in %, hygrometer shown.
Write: 53 %
